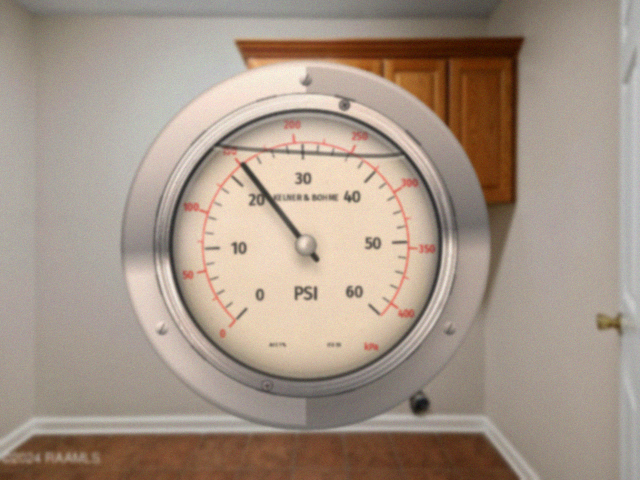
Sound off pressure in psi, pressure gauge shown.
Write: 22 psi
